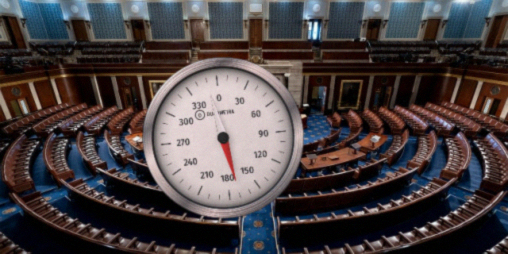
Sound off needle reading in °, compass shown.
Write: 170 °
